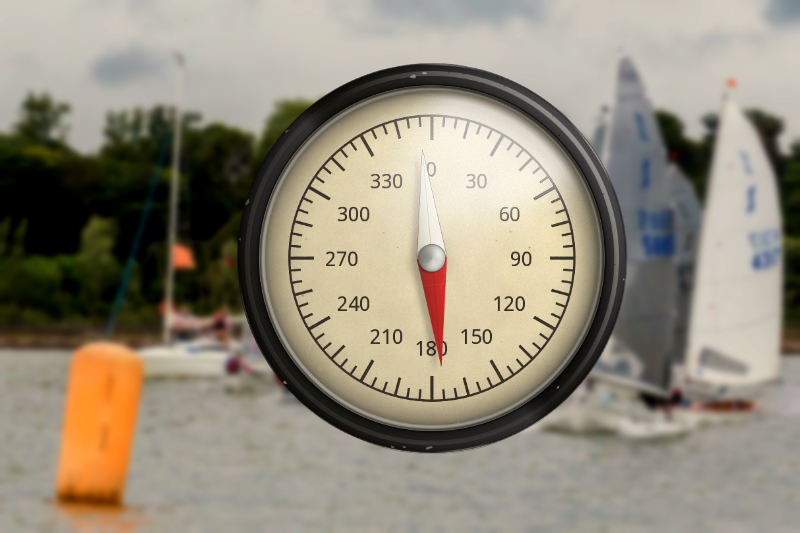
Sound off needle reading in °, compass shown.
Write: 175 °
